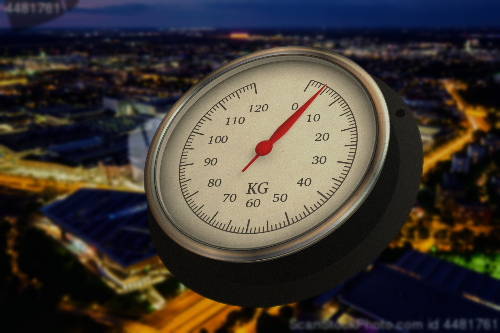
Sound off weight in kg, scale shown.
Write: 5 kg
